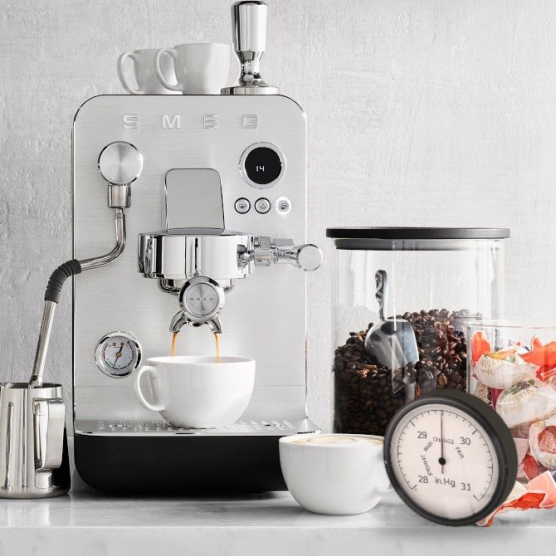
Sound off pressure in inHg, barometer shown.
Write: 29.5 inHg
